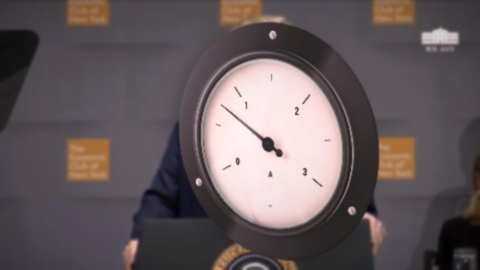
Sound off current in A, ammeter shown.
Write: 0.75 A
